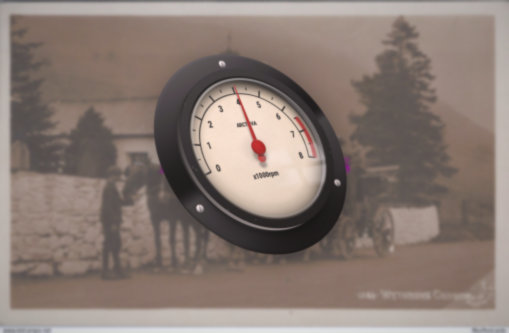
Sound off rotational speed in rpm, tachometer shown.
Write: 4000 rpm
